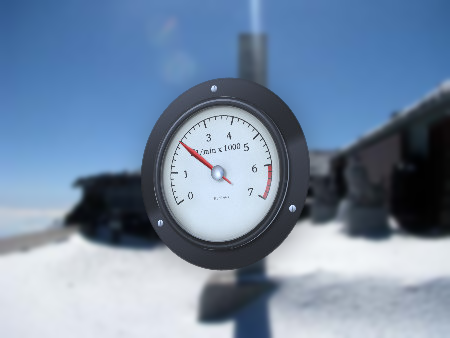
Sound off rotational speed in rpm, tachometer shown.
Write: 2000 rpm
